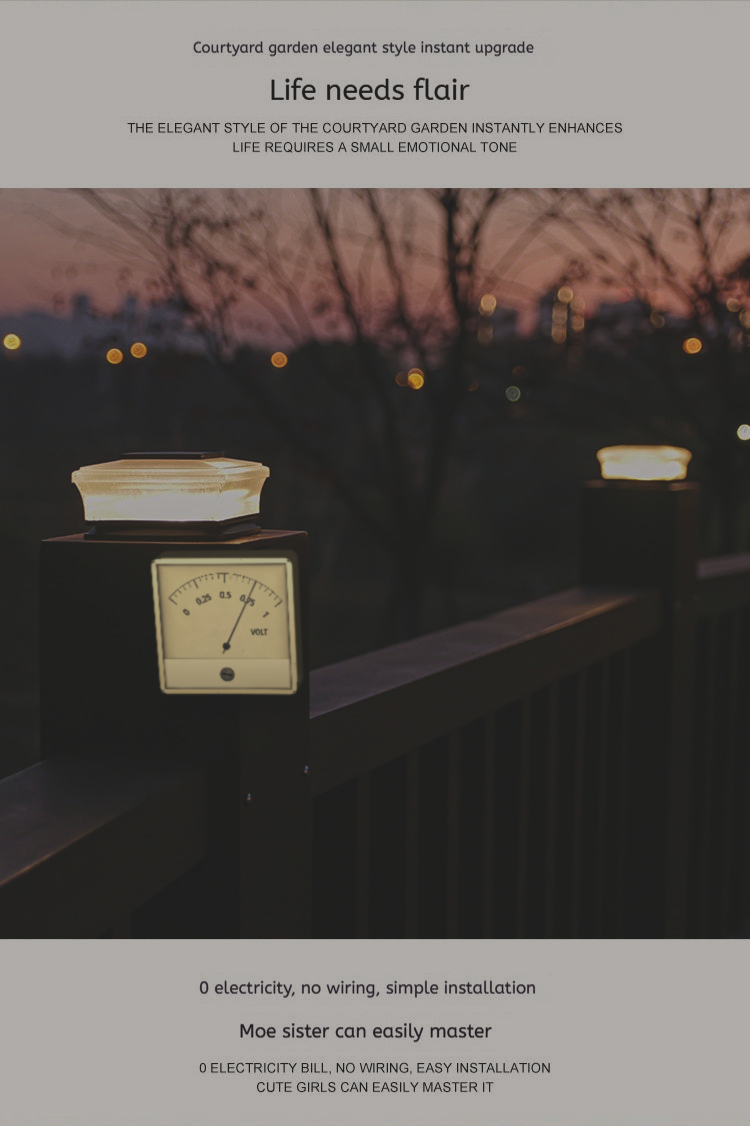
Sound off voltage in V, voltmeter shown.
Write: 0.75 V
